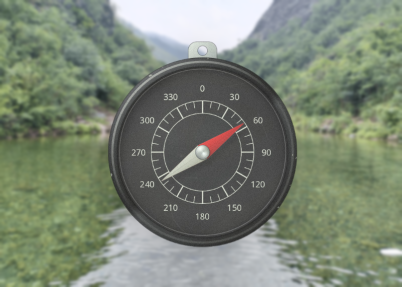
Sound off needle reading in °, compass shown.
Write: 55 °
